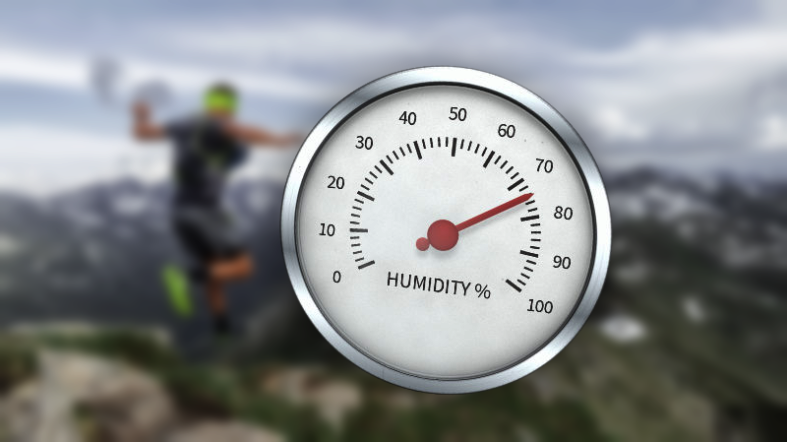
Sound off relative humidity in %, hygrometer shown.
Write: 74 %
